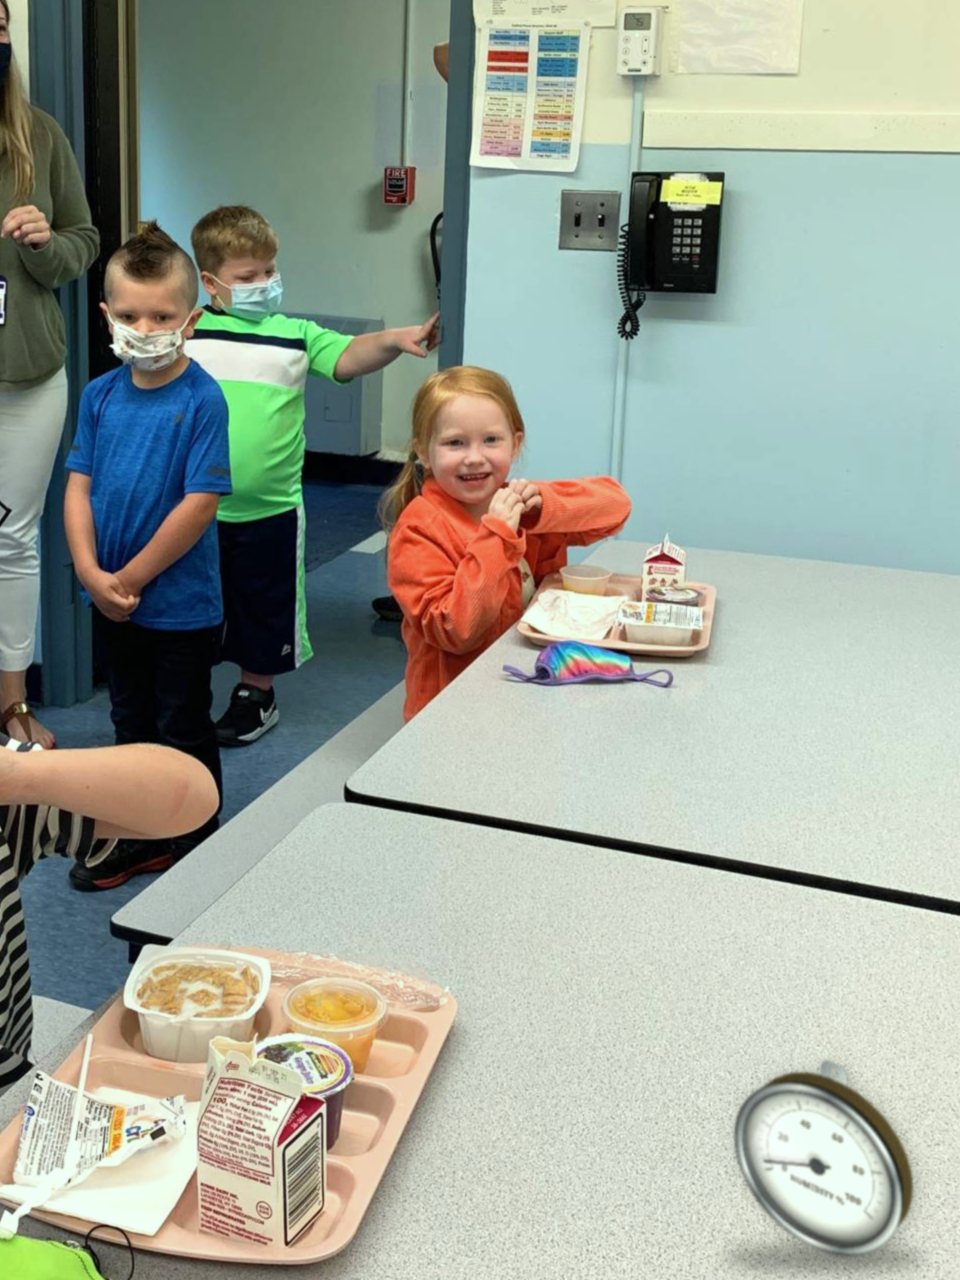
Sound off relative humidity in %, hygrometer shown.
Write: 4 %
